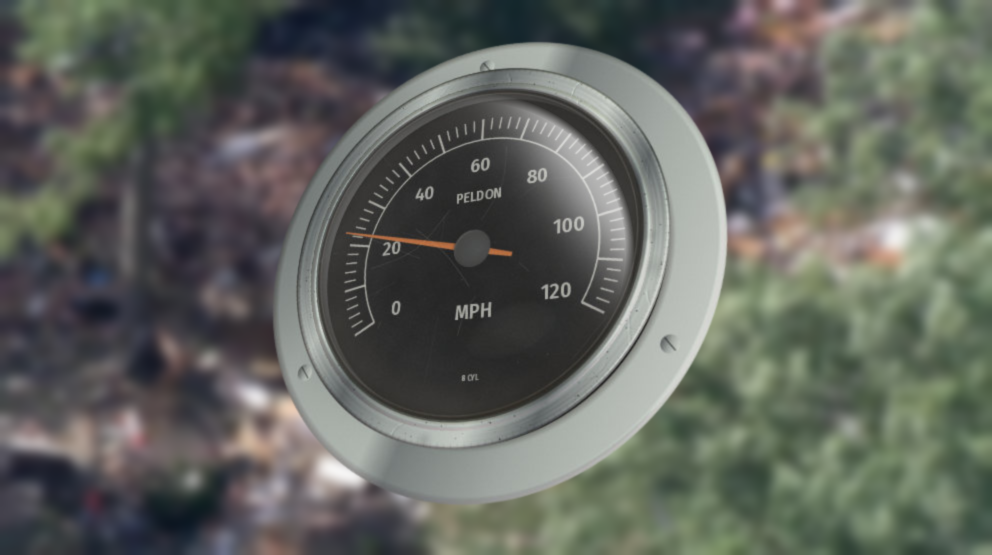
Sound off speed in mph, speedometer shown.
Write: 22 mph
